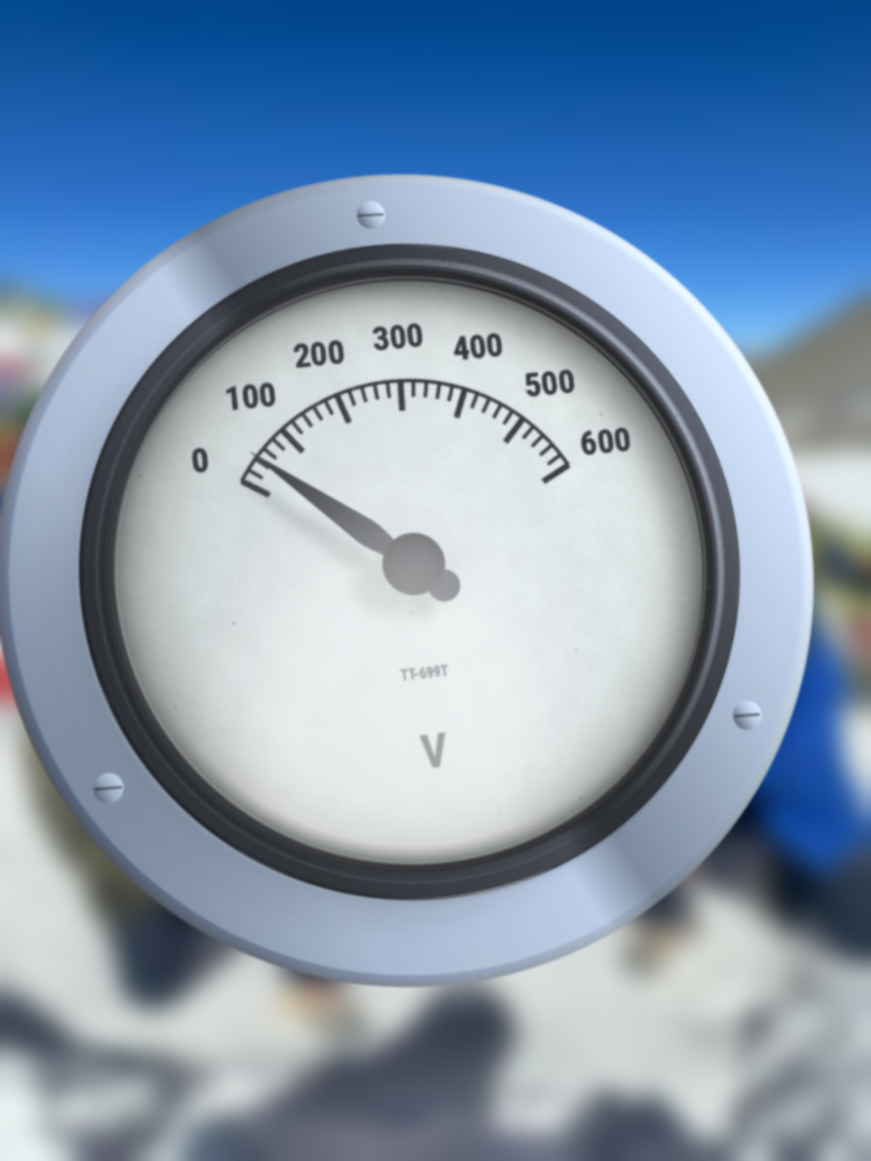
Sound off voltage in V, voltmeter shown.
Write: 40 V
